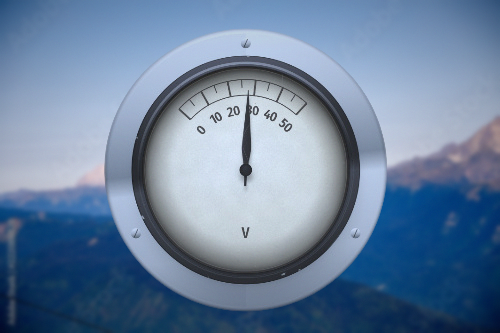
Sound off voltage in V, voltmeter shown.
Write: 27.5 V
